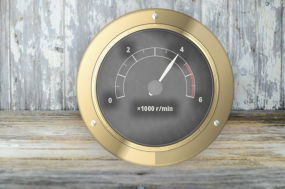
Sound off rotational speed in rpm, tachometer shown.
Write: 4000 rpm
